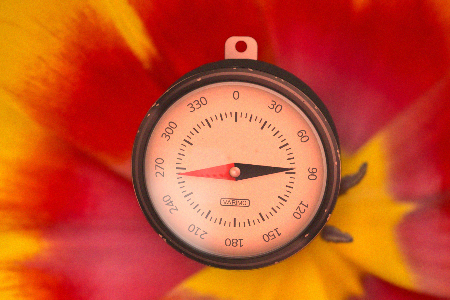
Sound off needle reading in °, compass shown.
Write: 265 °
